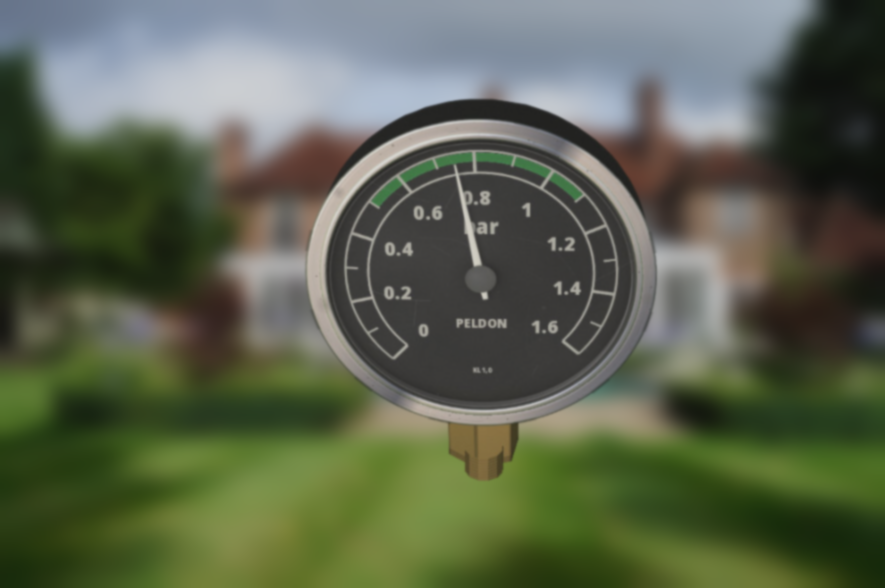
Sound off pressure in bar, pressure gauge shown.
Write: 0.75 bar
